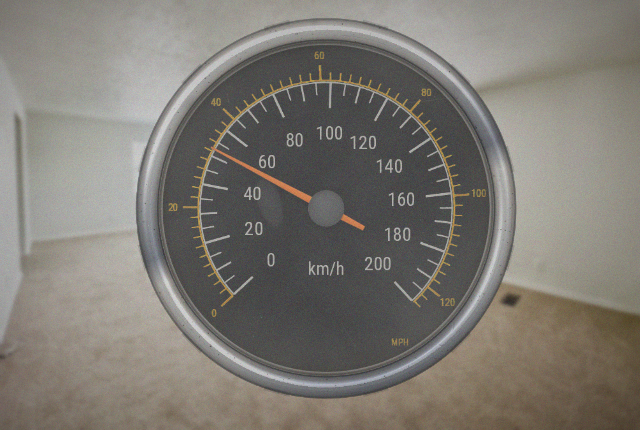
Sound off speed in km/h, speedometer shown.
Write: 52.5 km/h
